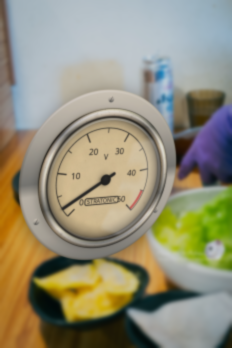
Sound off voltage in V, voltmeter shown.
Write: 2.5 V
